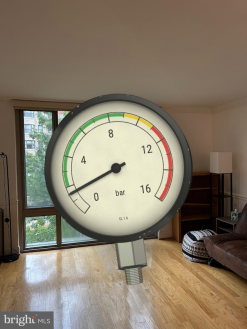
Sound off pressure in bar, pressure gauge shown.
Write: 1.5 bar
